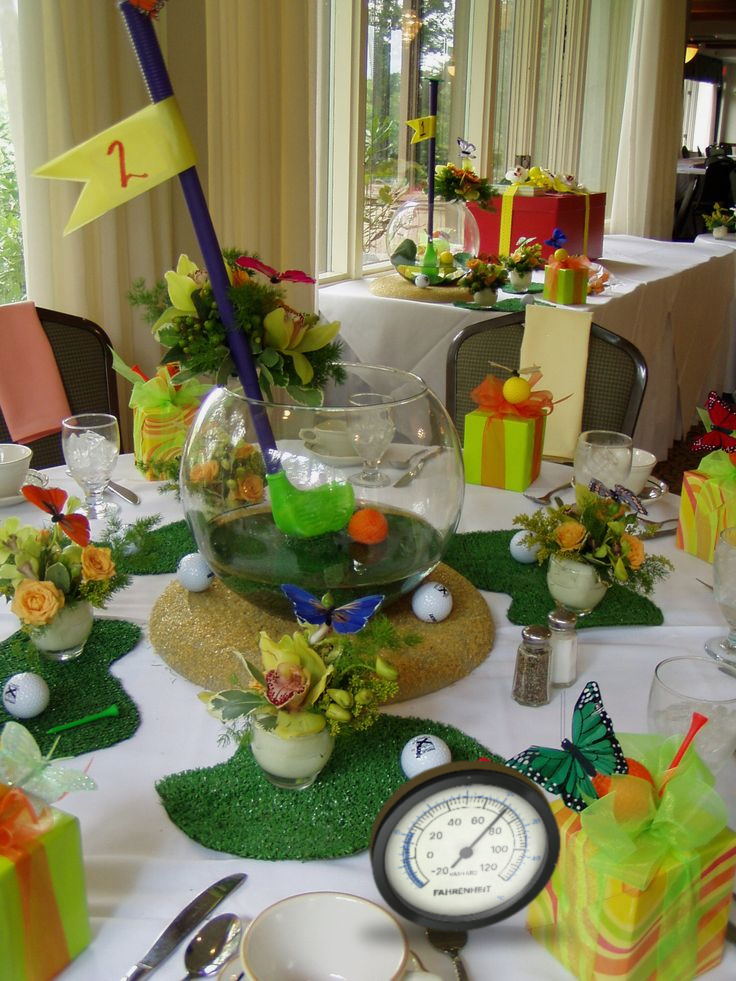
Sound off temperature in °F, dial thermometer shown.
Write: 70 °F
